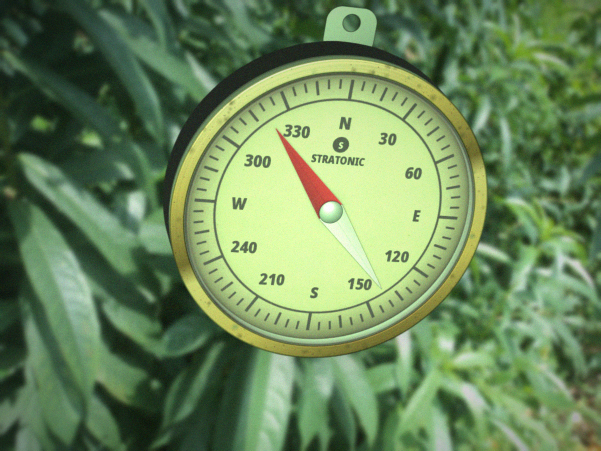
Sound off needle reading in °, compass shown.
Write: 320 °
